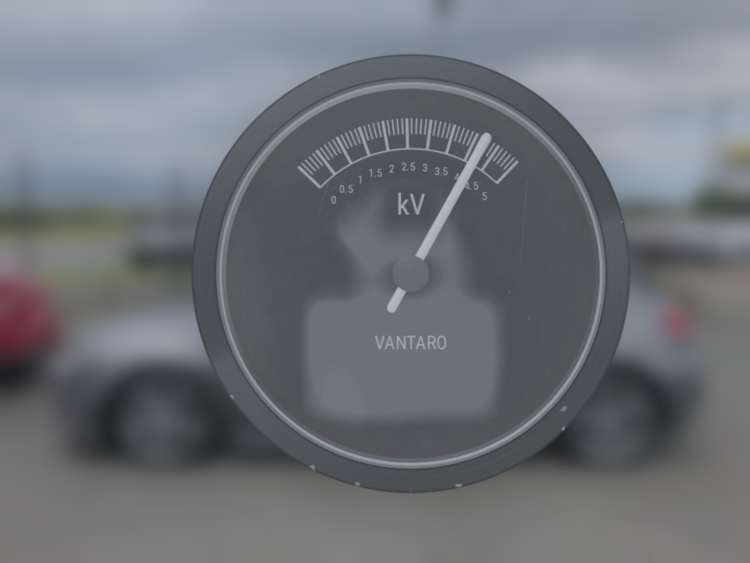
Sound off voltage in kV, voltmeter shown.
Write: 4.2 kV
